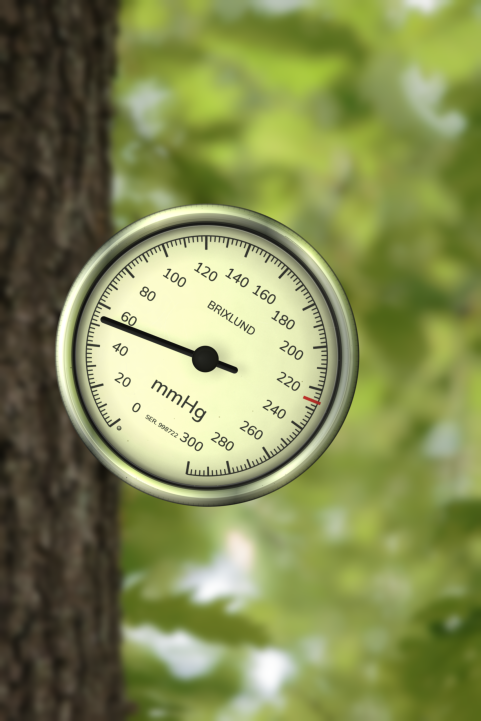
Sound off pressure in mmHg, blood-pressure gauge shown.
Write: 54 mmHg
